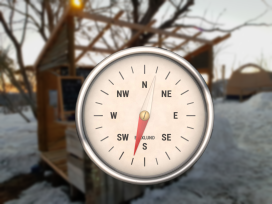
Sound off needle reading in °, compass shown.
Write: 195 °
